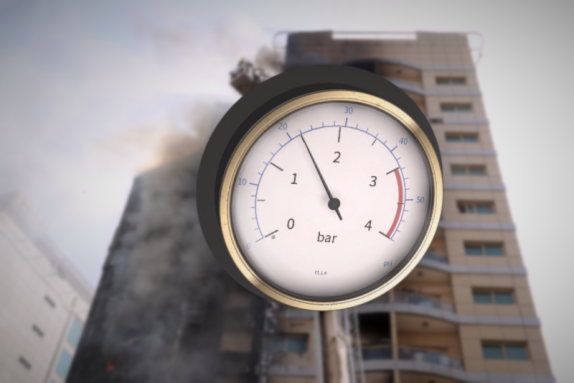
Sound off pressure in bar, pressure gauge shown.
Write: 1.5 bar
